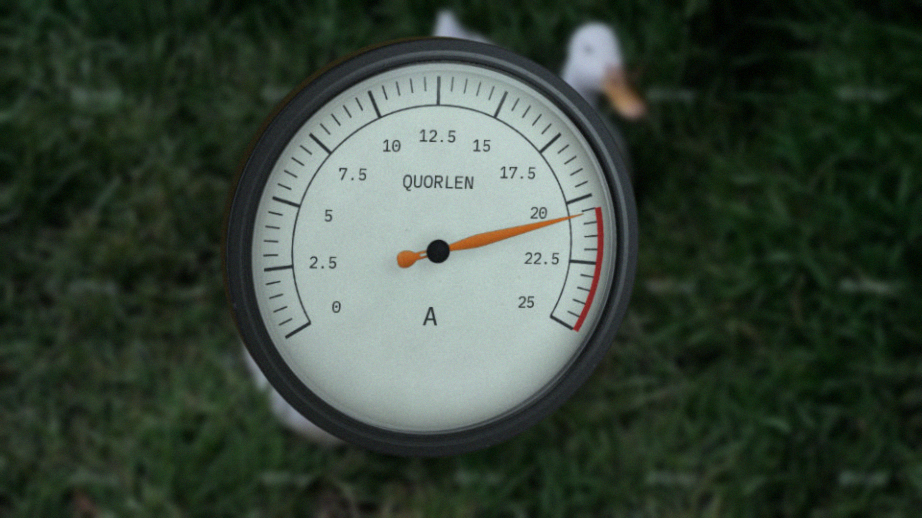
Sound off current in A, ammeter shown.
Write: 20.5 A
